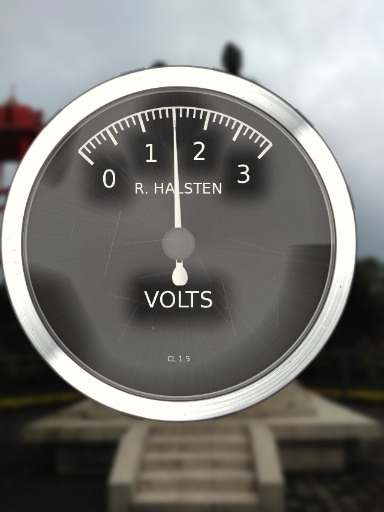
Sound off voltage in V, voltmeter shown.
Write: 1.5 V
